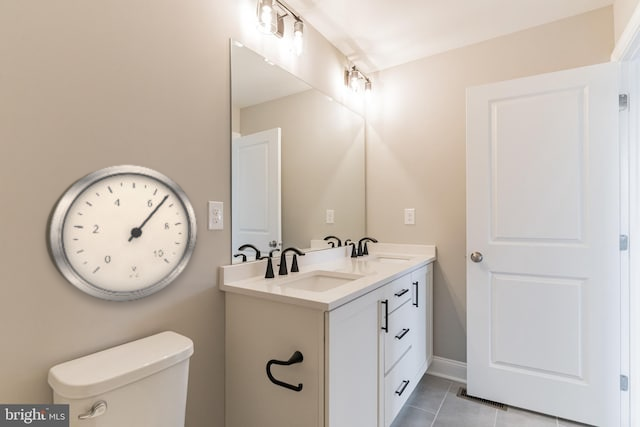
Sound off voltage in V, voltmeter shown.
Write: 6.5 V
